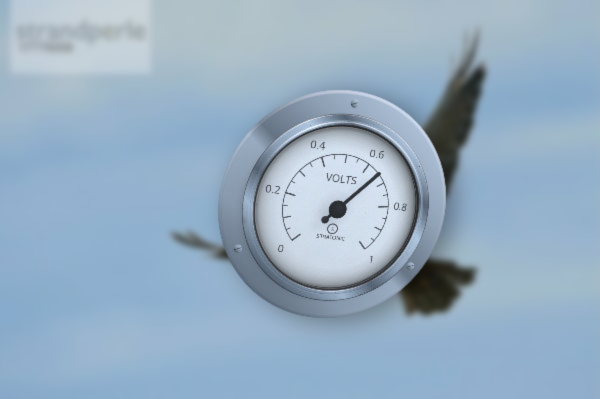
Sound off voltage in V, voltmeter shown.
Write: 0.65 V
